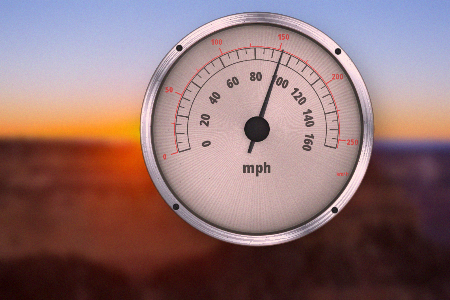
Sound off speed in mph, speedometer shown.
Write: 95 mph
